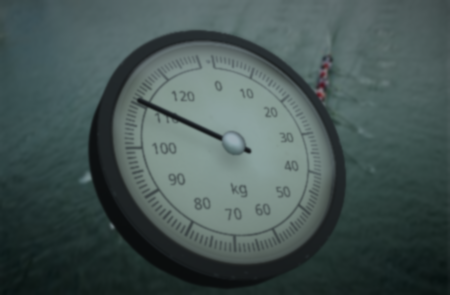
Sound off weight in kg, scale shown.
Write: 110 kg
